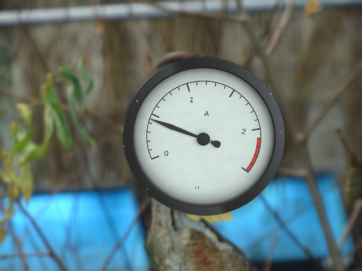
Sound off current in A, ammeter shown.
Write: 0.45 A
